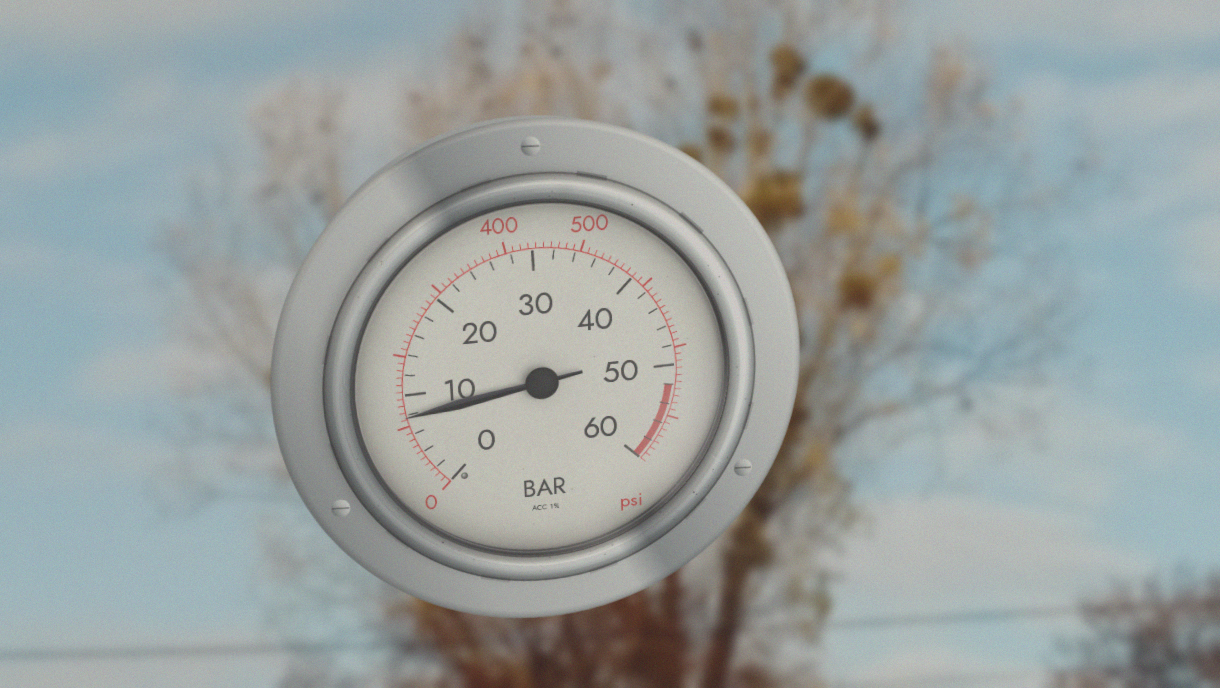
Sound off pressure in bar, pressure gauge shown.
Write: 8 bar
